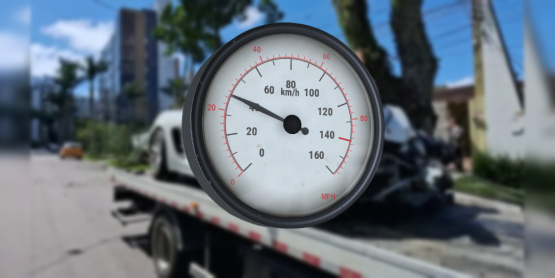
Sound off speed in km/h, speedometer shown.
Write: 40 km/h
